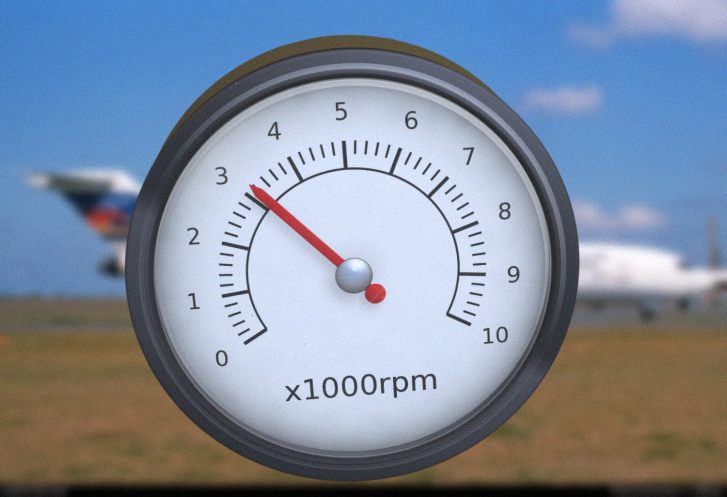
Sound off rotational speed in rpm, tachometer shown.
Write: 3200 rpm
